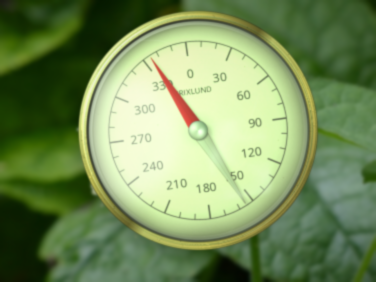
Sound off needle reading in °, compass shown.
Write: 335 °
